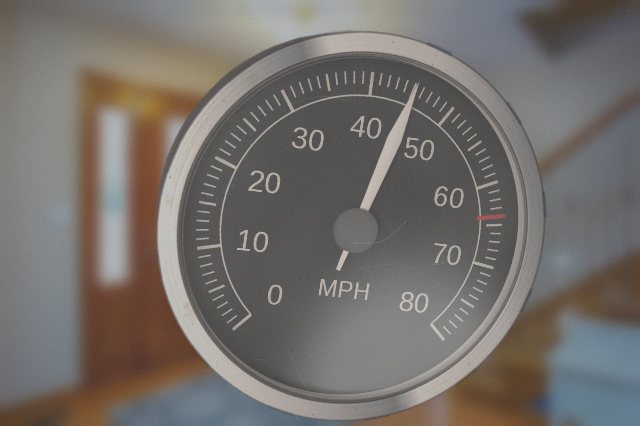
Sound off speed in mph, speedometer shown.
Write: 45 mph
